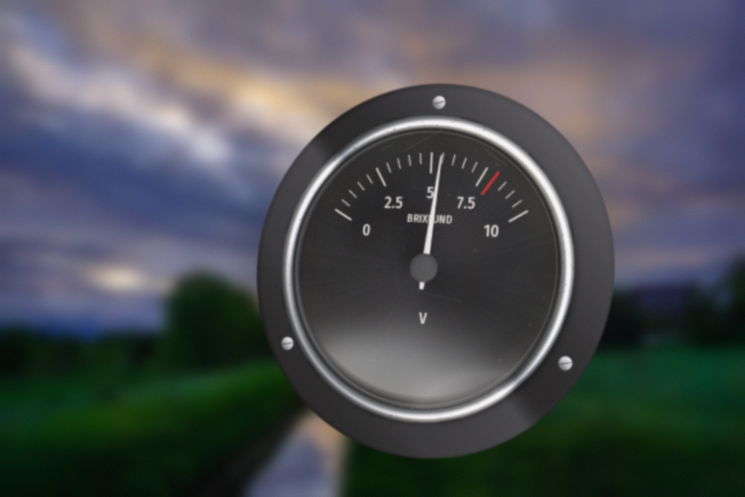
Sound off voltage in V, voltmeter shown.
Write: 5.5 V
